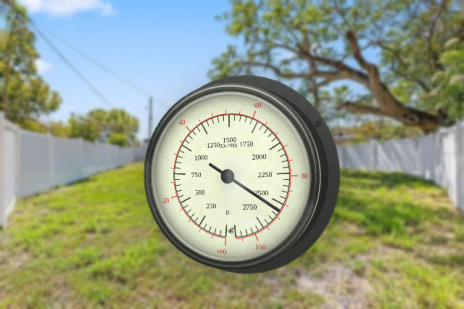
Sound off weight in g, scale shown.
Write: 2550 g
